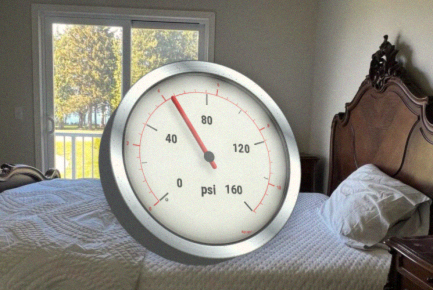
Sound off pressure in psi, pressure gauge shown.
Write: 60 psi
